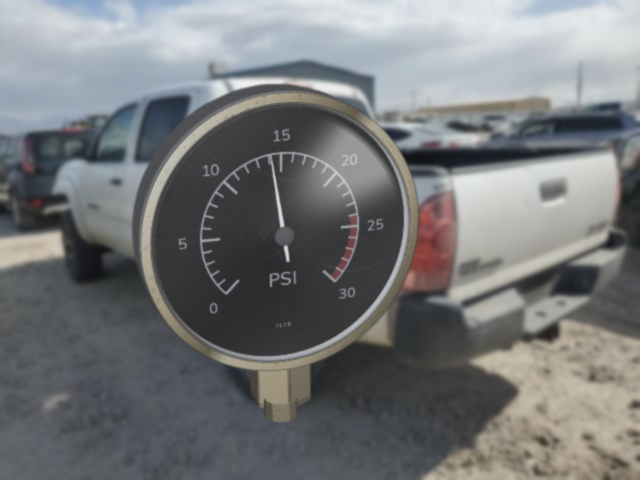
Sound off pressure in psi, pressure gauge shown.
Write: 14 psi
